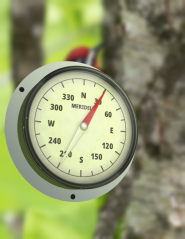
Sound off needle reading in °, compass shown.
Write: 30 °
